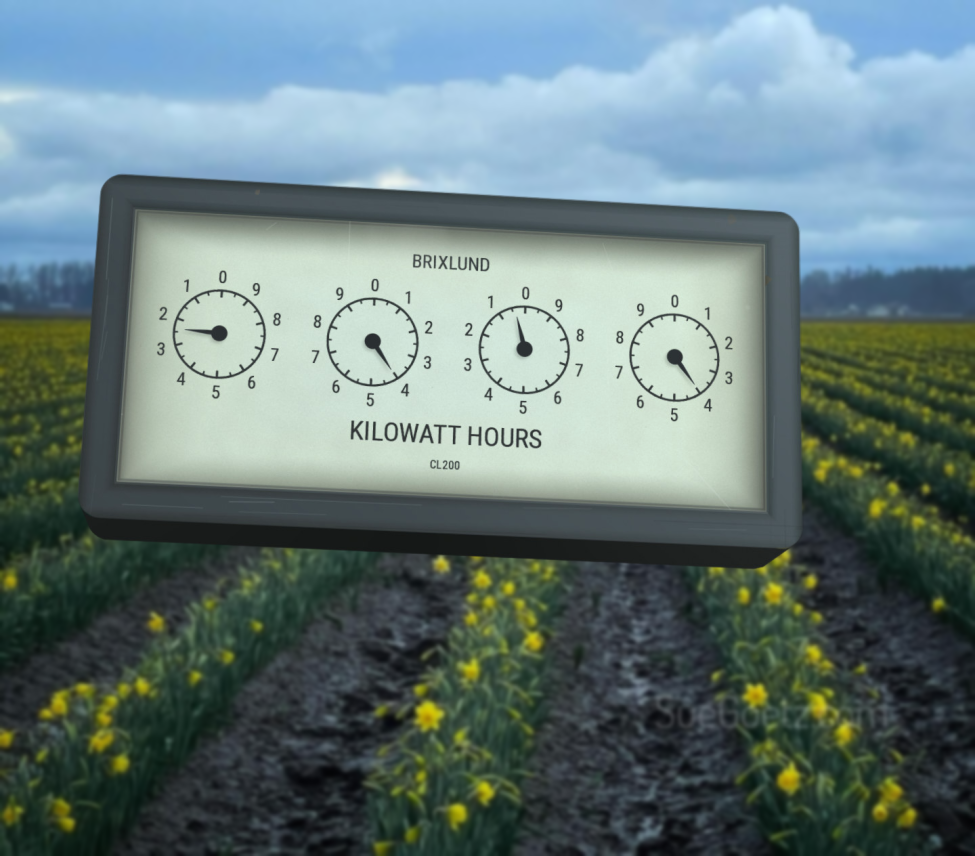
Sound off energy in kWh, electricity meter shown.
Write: 2404 kWh
